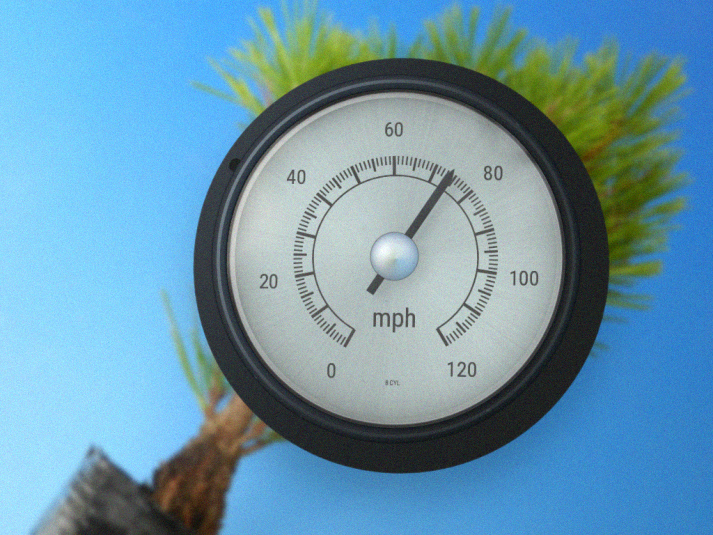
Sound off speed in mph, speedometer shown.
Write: 74 mph
